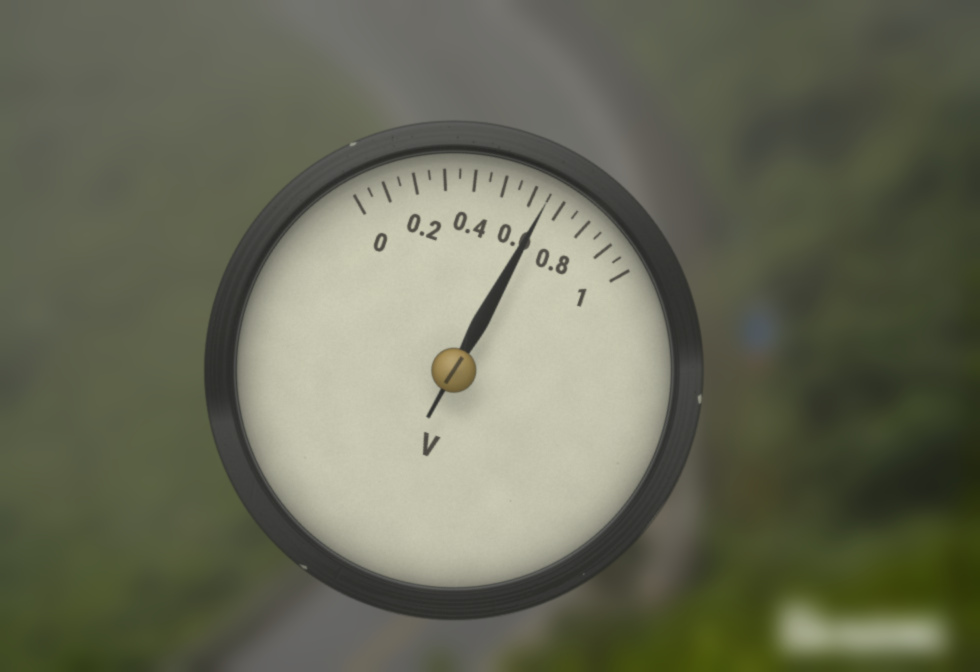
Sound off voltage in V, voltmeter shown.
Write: 0.65 V
